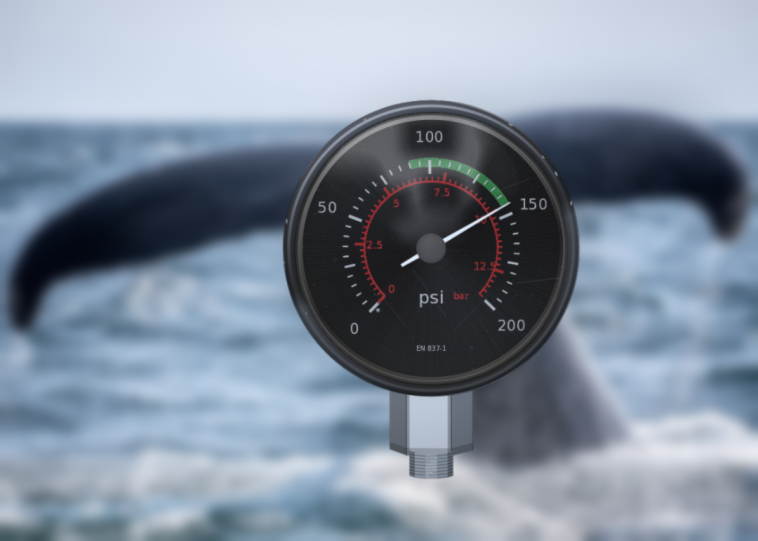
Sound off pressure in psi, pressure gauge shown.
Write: 145 psi
